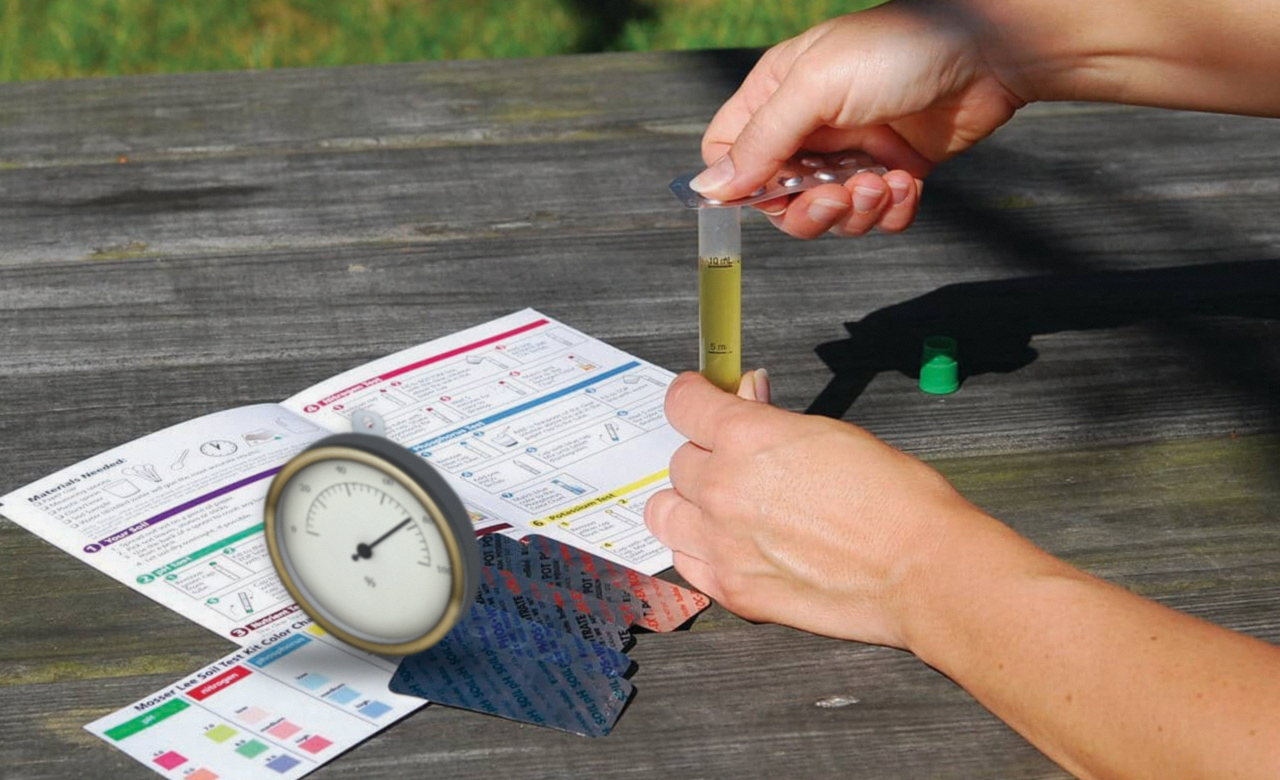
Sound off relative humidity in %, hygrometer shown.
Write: 76 %
